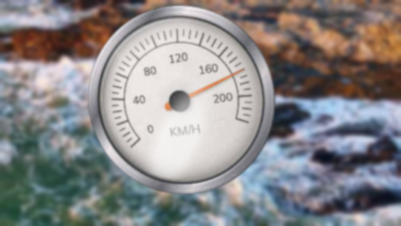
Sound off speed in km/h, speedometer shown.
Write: 180 km/h
